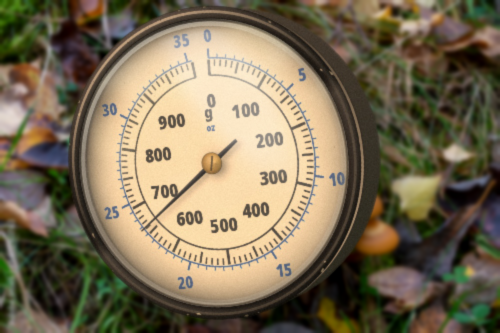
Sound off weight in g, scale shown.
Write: 660 g
